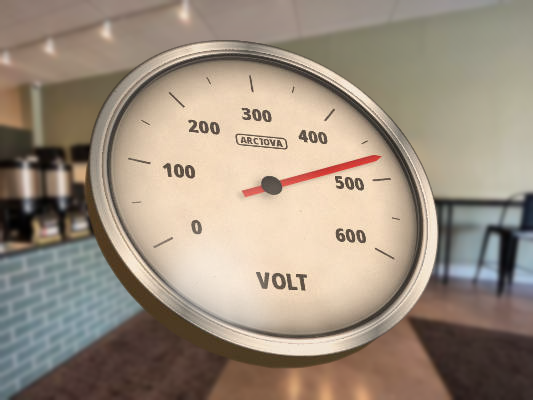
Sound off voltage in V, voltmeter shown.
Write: 475 V
